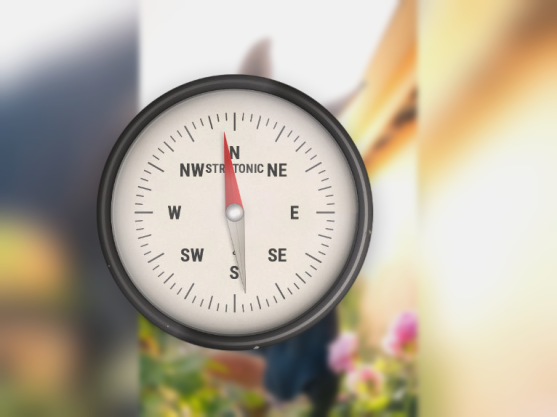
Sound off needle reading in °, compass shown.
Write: 352.5 °
